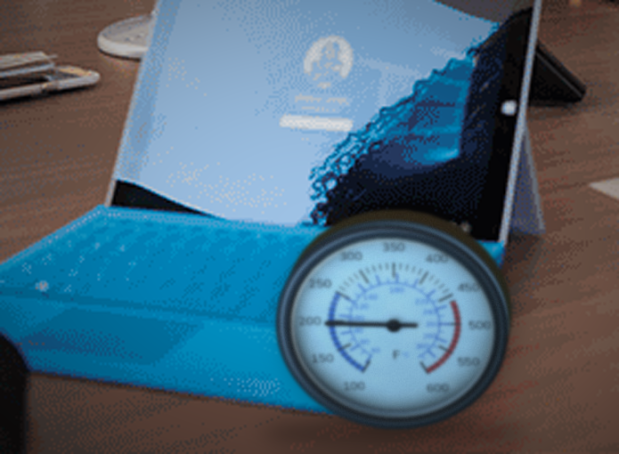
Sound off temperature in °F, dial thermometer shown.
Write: 200 °F
